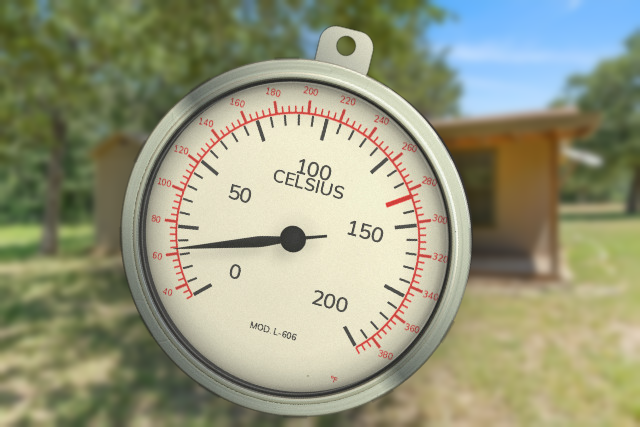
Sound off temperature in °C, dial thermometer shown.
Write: 17.5 °C
